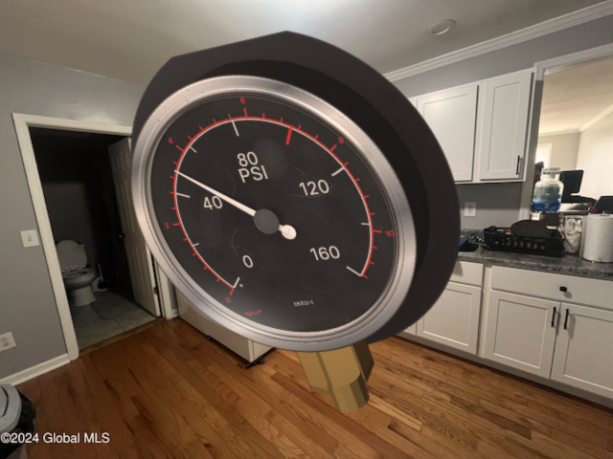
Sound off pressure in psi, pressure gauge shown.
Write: 50 psi
